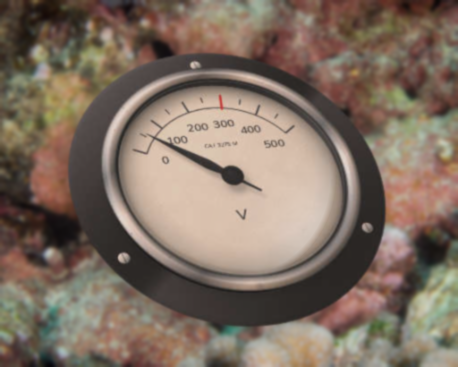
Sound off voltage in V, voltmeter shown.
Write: 50 V
